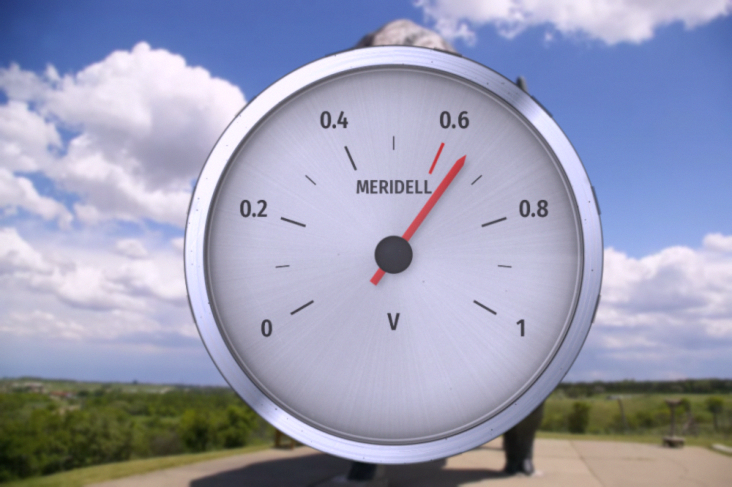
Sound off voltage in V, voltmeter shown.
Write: 0.65 V
